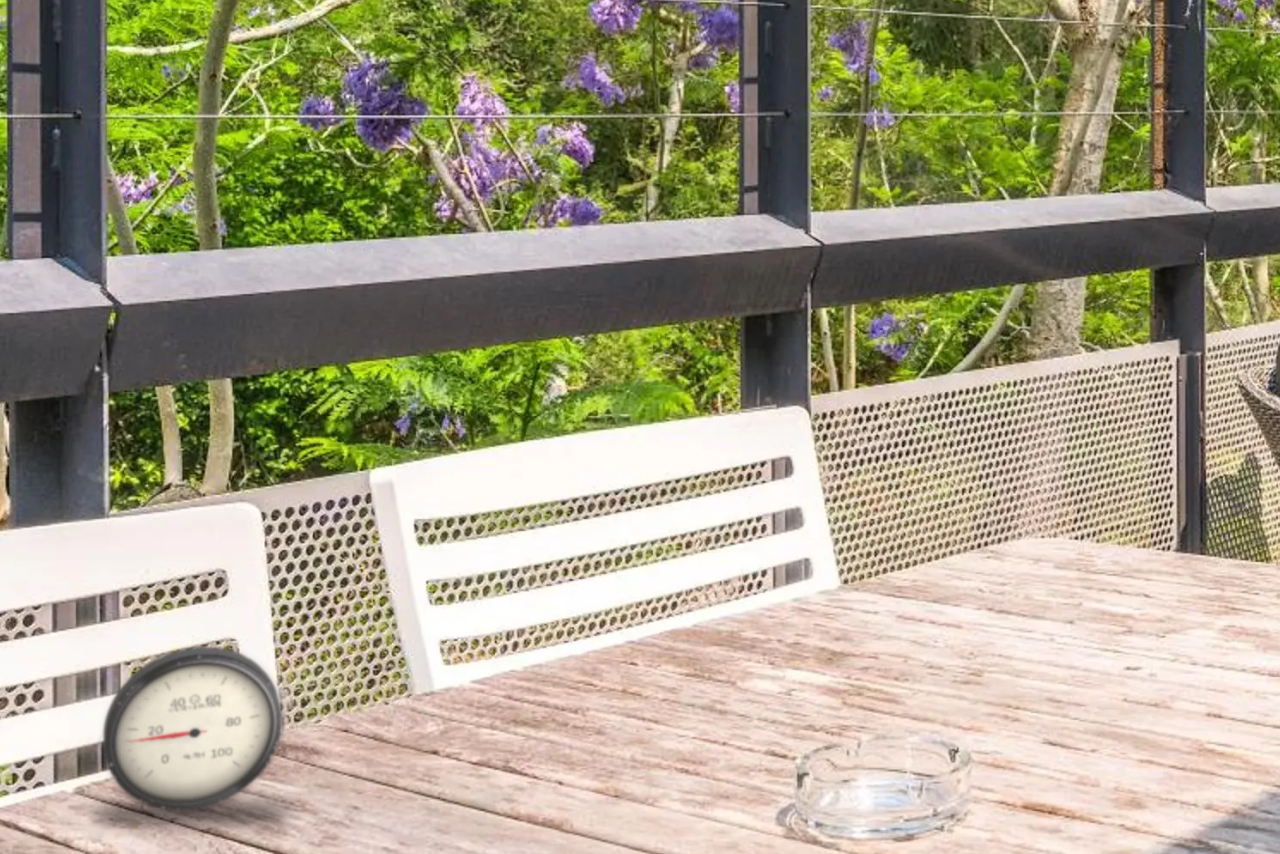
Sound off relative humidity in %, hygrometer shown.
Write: 16 %
